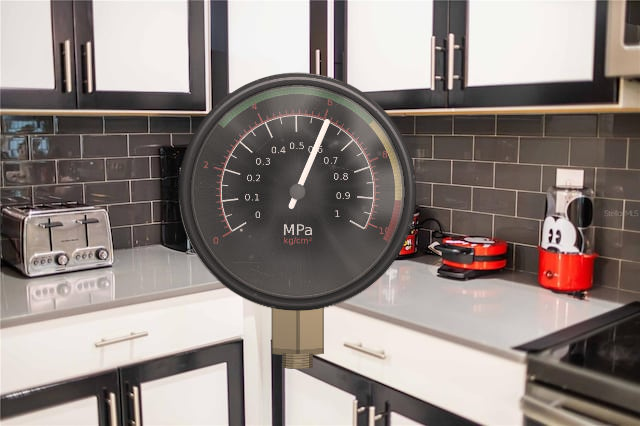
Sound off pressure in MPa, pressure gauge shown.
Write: 0.6 MPa
